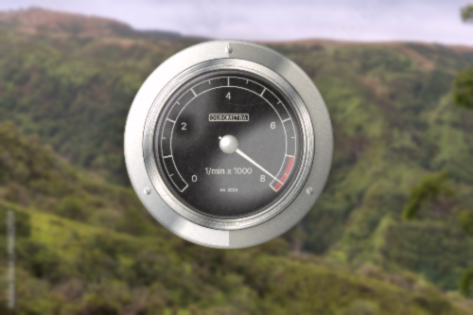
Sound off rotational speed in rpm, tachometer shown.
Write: 7750 rpm
